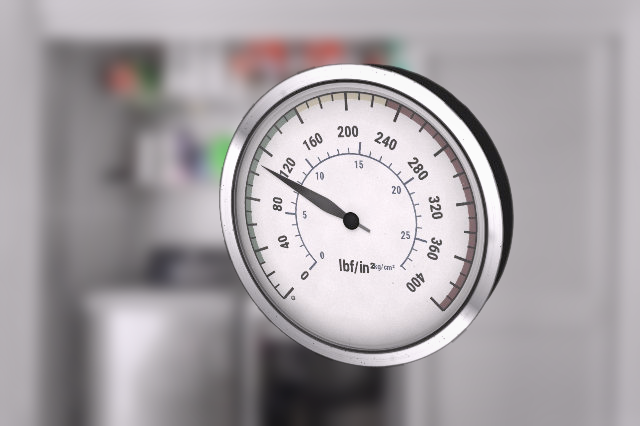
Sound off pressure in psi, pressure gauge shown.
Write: 110 psi
